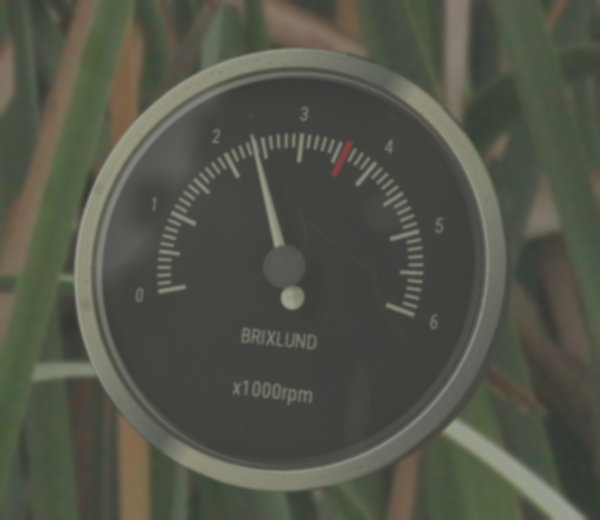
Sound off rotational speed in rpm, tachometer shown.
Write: 2400 rpm
